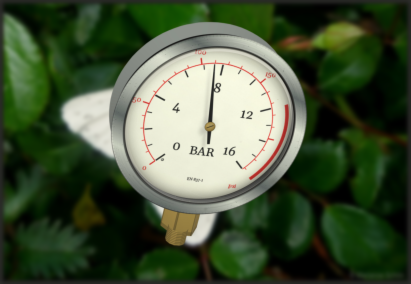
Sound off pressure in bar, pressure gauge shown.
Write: 7.5 bar
